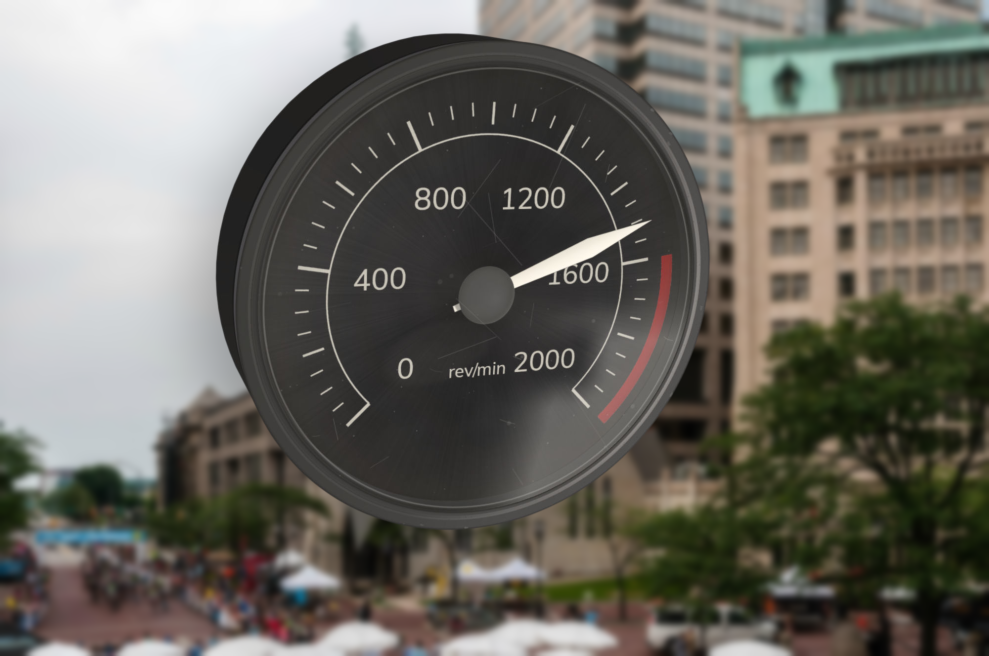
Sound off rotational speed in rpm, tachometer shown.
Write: 1500 rpm
